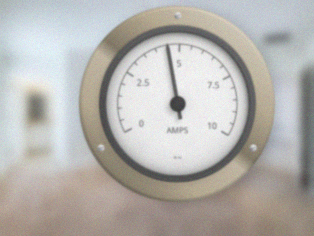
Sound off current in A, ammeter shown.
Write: 4.5 A
